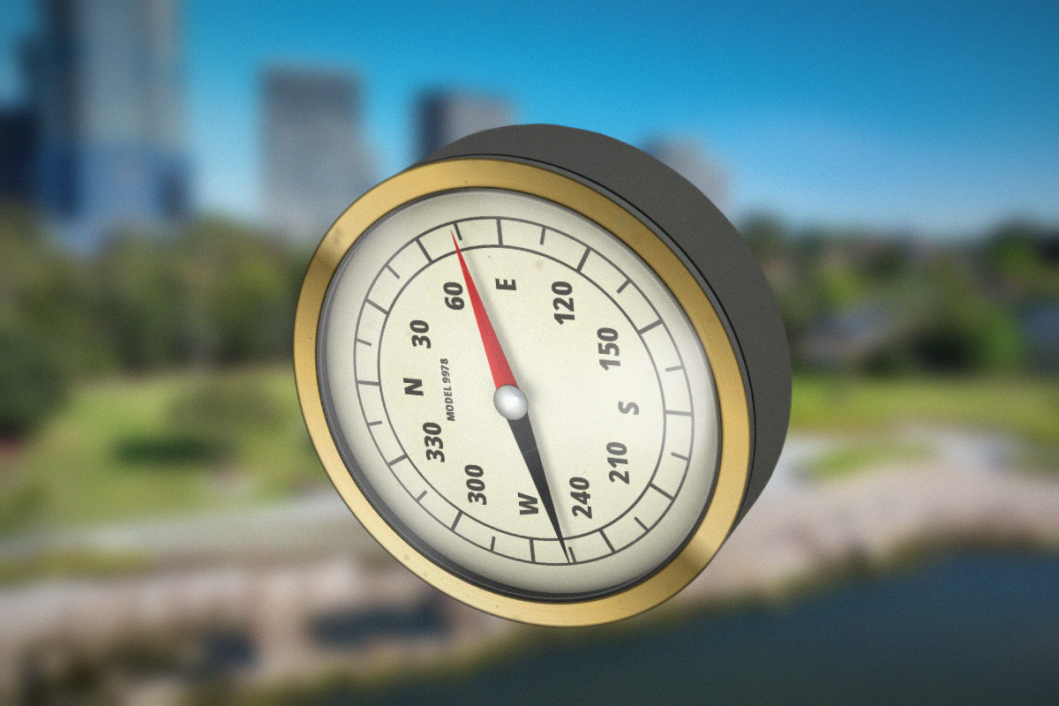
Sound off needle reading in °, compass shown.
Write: 75 °
